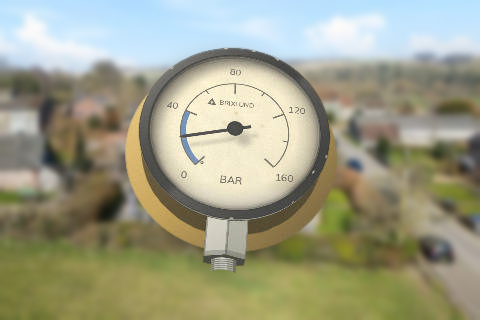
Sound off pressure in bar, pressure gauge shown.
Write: 20 bar
